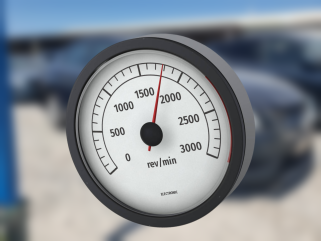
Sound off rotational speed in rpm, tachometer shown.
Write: 1800 rpm
